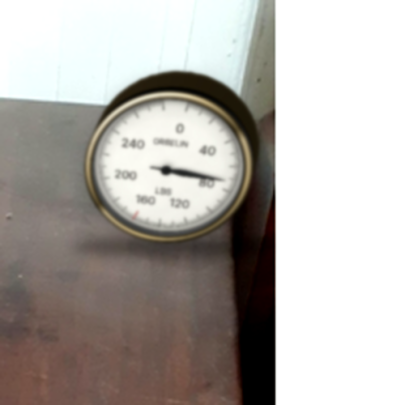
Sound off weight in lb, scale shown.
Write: 70 lb
